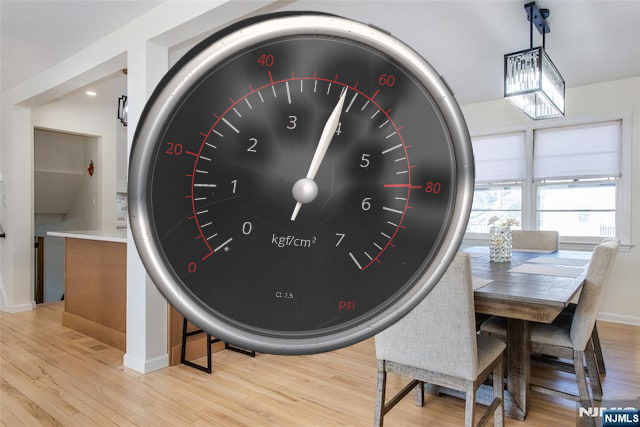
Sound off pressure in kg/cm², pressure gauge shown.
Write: 3.8 kg/cm²
